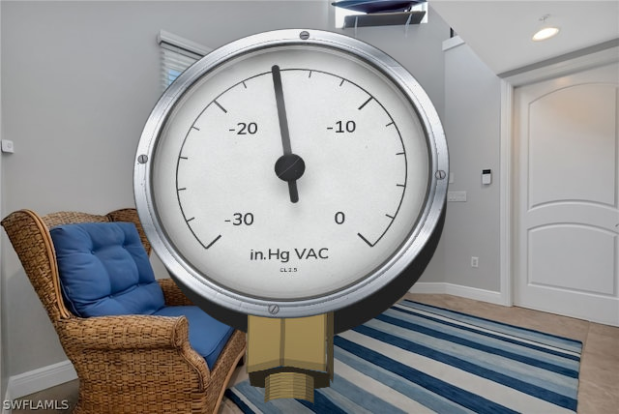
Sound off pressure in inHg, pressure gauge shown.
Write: -16 inHg
